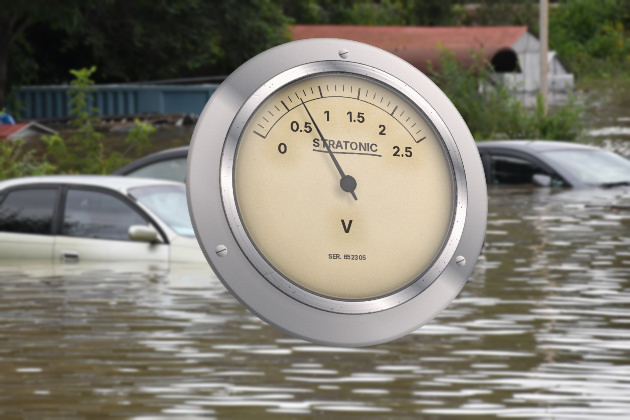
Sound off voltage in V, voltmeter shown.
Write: 0.7 V
